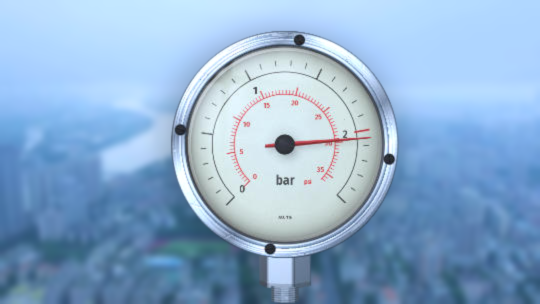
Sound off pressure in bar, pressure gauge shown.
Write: 2.05 bar
